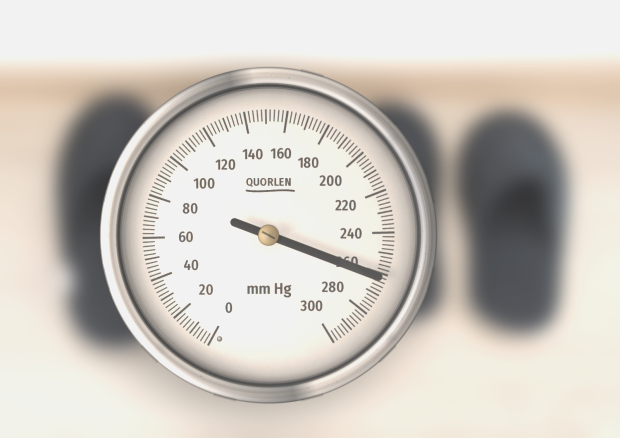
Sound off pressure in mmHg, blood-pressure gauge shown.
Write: 262 mmHg
